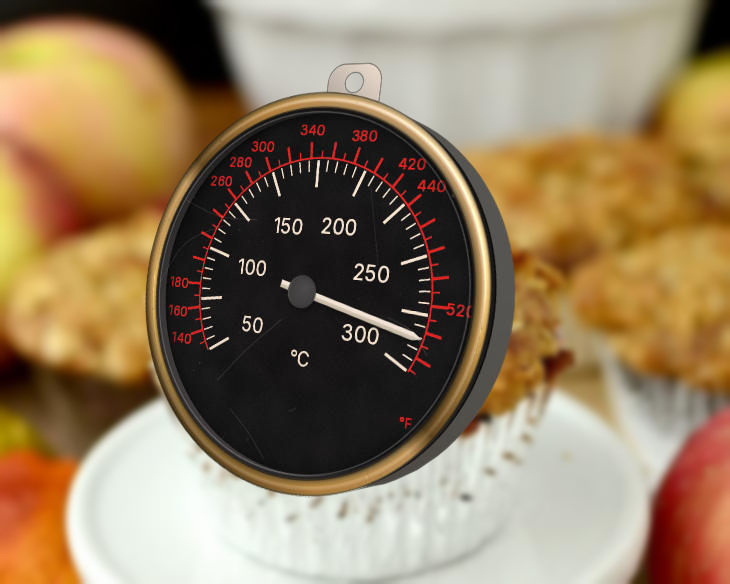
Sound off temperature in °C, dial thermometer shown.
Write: 285 °C
